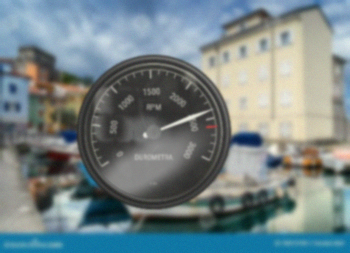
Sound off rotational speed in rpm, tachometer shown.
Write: 2400 rpm
